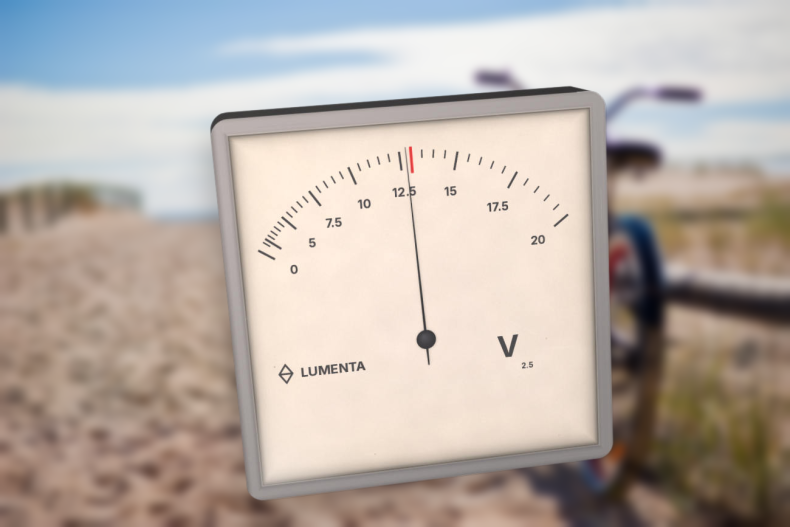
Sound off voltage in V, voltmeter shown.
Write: 12.75 V
